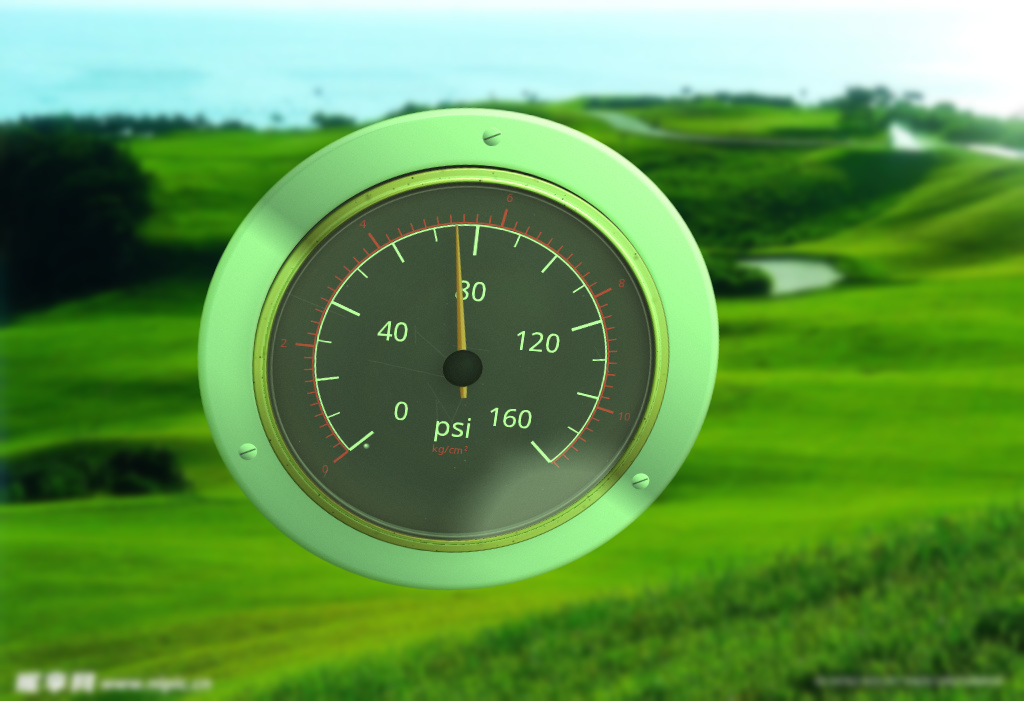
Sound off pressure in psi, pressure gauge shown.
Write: 75 psi
